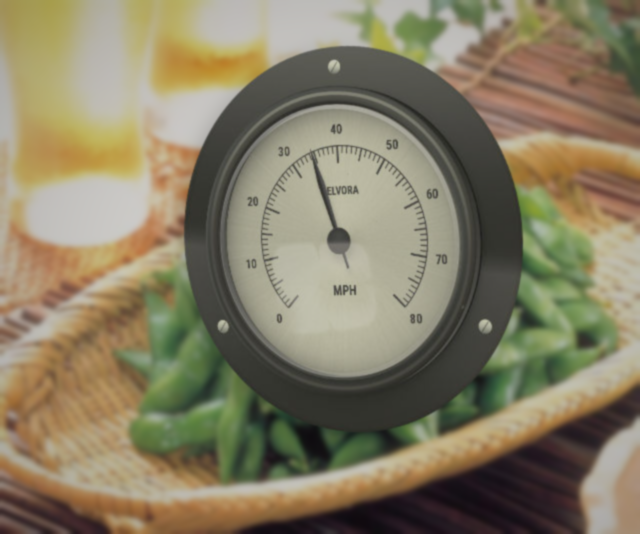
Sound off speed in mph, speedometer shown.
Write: 35 mph
